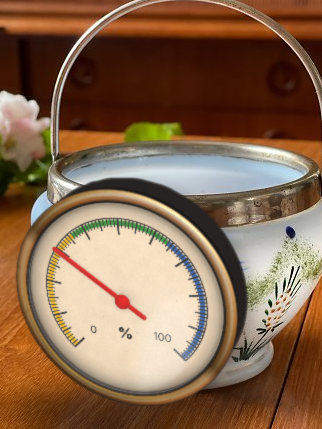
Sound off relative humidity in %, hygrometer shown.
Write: 30 %
